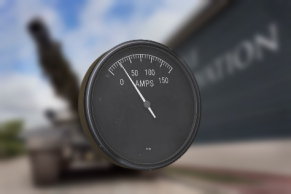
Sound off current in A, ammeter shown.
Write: 25 A
